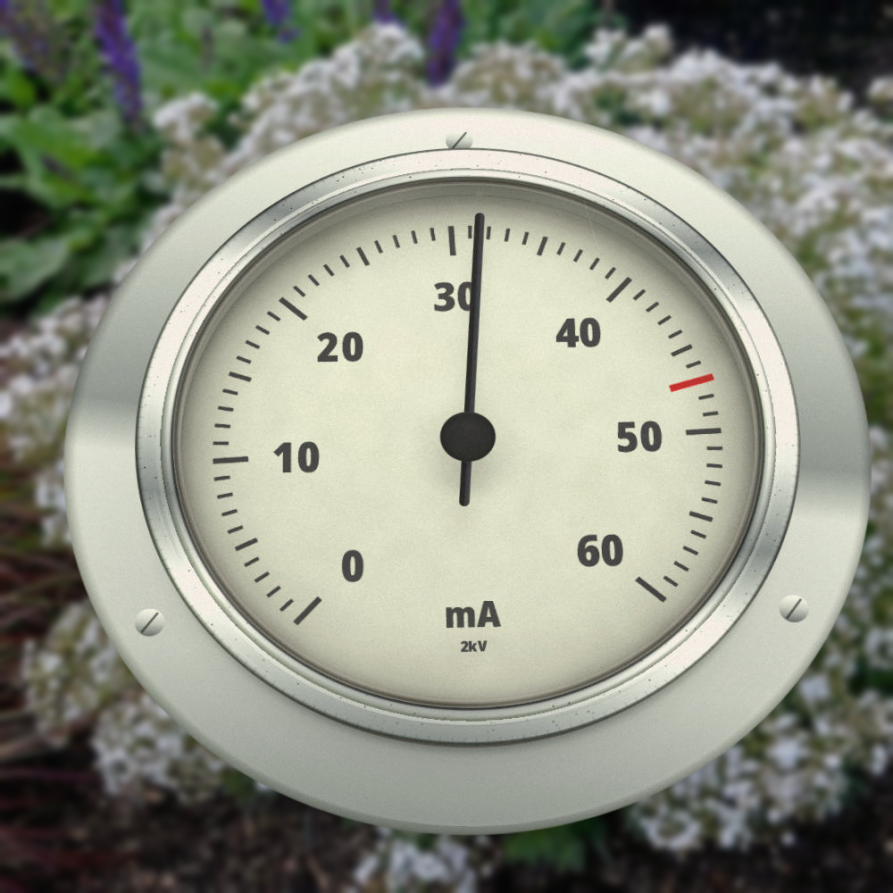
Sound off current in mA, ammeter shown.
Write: 31.5 mA
